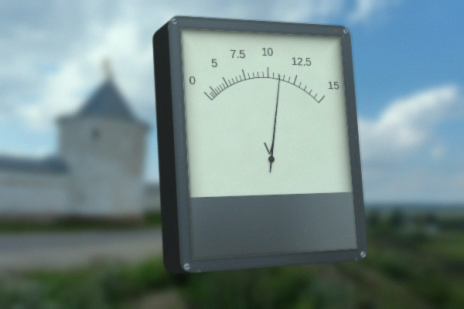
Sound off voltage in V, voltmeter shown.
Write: 11 V
